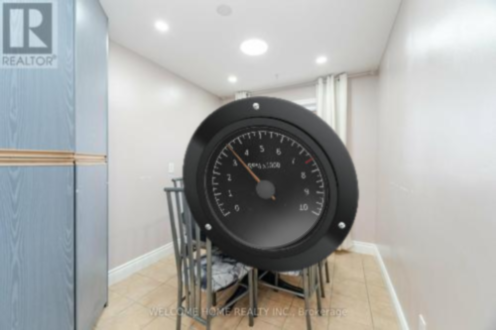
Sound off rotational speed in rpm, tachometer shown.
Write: 3500 rpm
